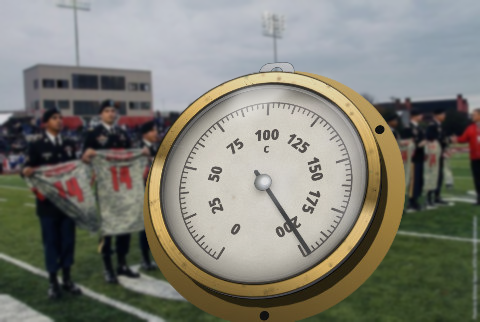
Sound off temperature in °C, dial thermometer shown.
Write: 197.5 °C
